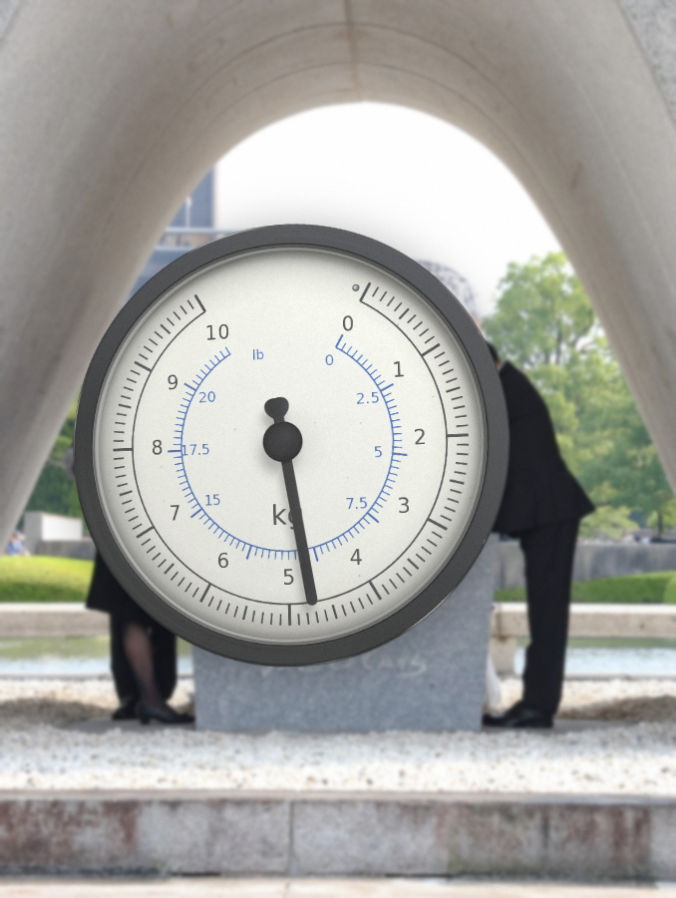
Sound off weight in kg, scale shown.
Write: 4.7 kg
